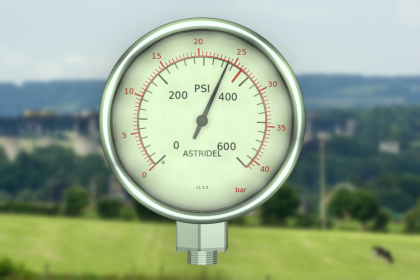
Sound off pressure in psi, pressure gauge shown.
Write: 350 psi
